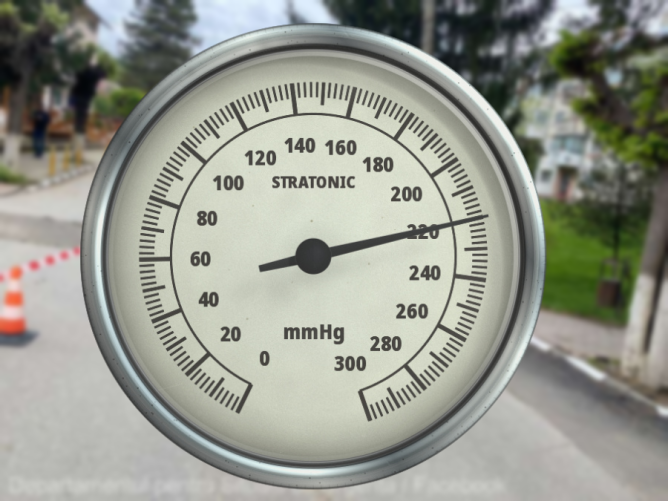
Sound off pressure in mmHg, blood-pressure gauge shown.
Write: 220 mmHg
